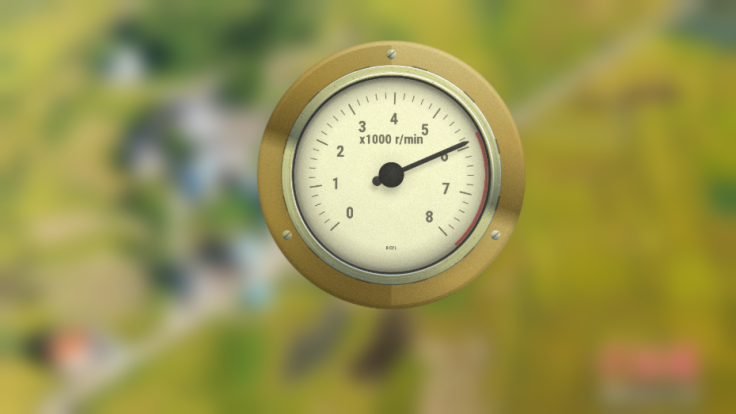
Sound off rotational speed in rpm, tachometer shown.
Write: 5900 rpm
